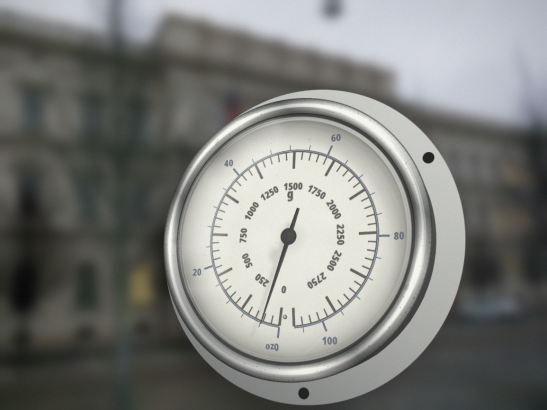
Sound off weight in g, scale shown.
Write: 100 g
